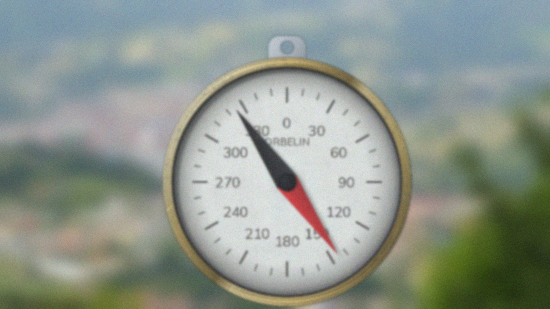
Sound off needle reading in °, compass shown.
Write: 145 °
